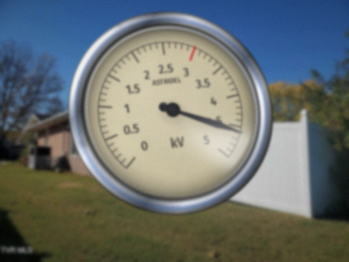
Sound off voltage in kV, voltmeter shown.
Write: 4.6 kV
